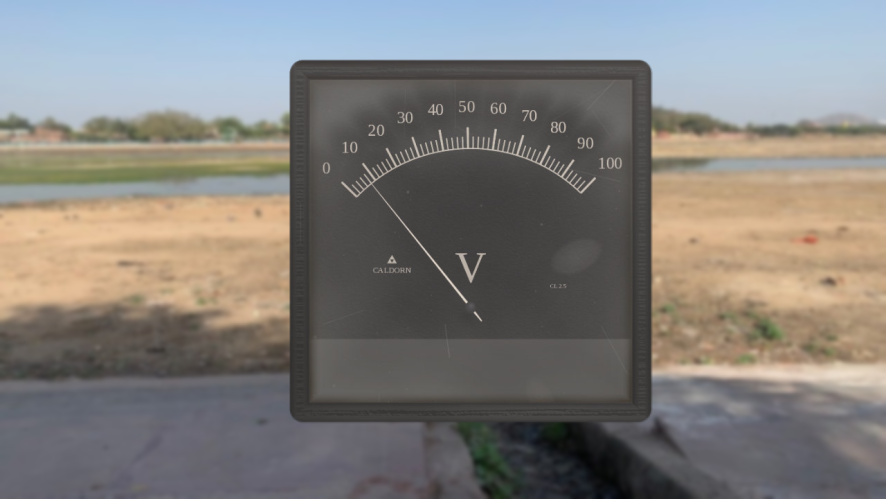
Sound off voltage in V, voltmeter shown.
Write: 8 V
